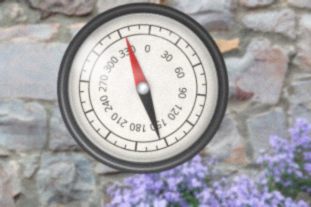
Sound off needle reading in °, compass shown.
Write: 335 °
